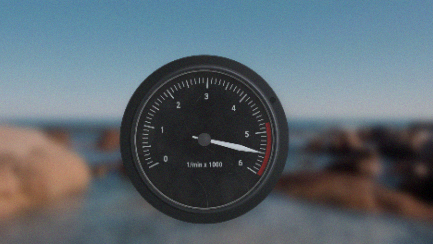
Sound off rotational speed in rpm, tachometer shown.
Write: 5500 rpm
